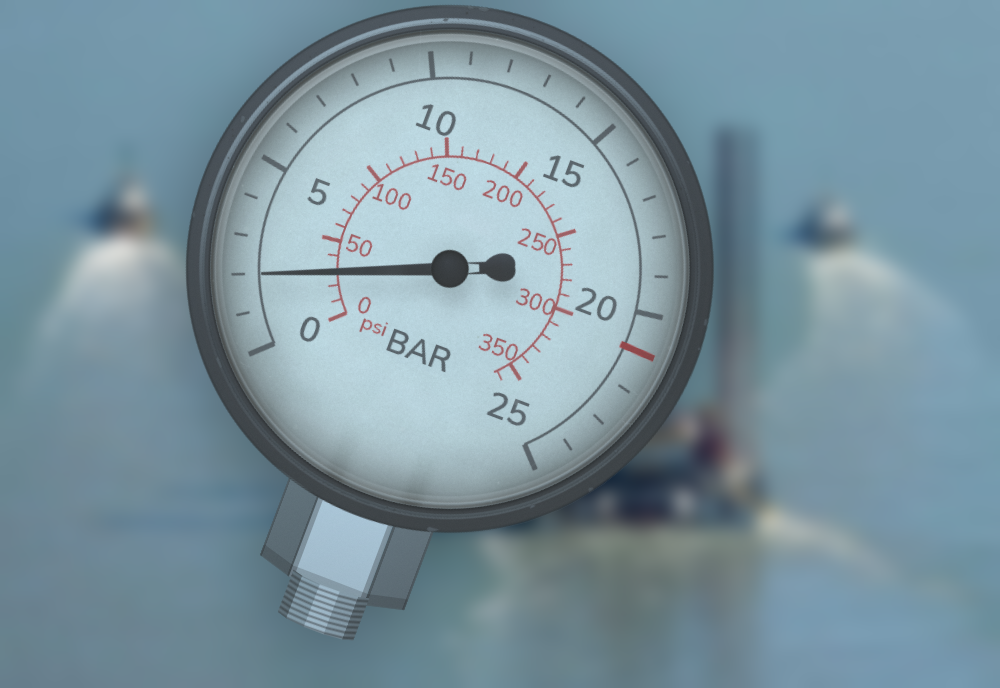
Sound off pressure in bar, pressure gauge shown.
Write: 2 bar
